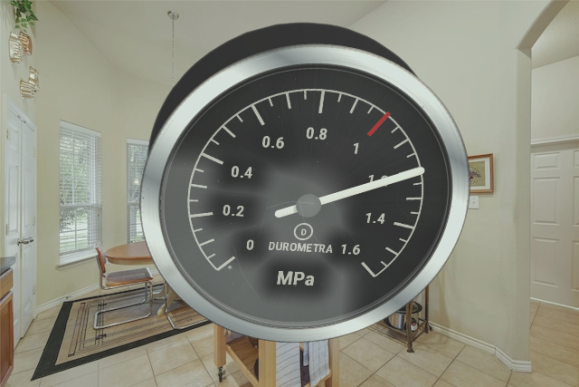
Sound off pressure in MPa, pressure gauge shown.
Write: 1.2 MPa
